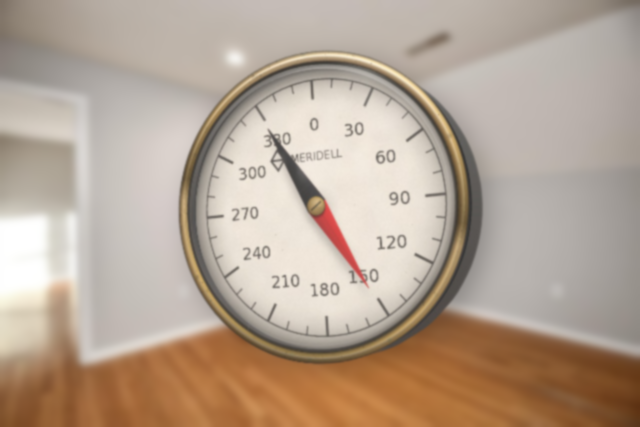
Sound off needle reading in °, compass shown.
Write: 150 °
